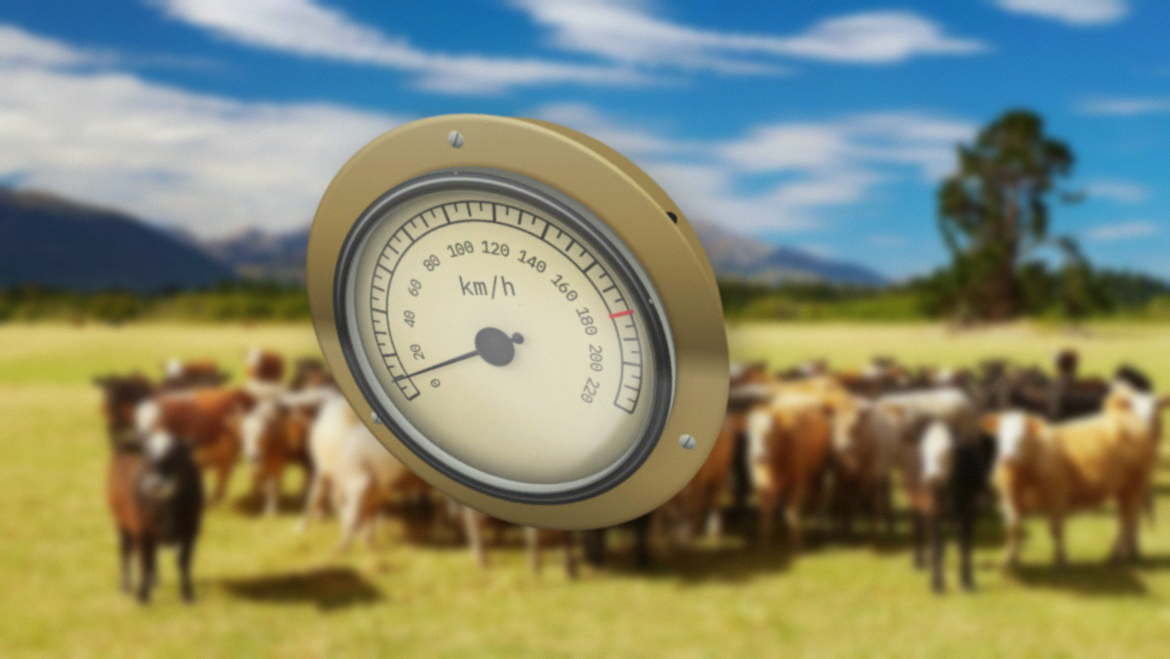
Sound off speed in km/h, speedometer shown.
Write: 10 km/h
